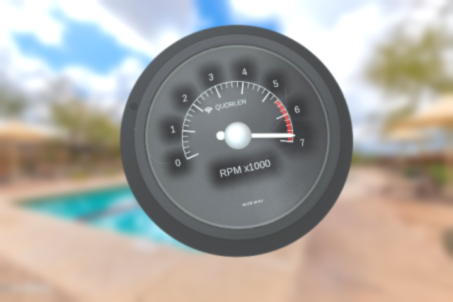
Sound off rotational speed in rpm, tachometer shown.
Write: 6800 rpm
